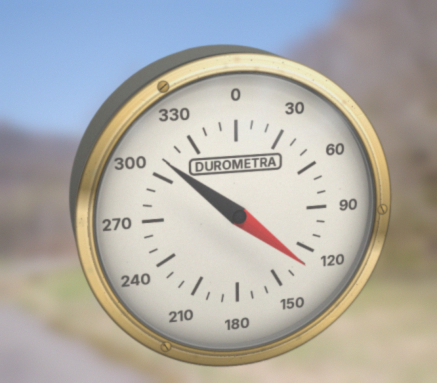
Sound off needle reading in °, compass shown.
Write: 130 °
